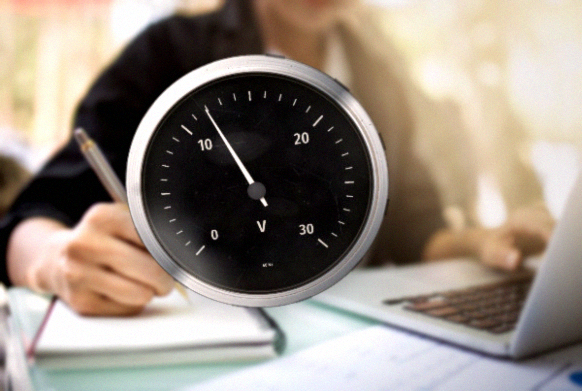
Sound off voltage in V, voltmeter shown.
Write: 12 V
